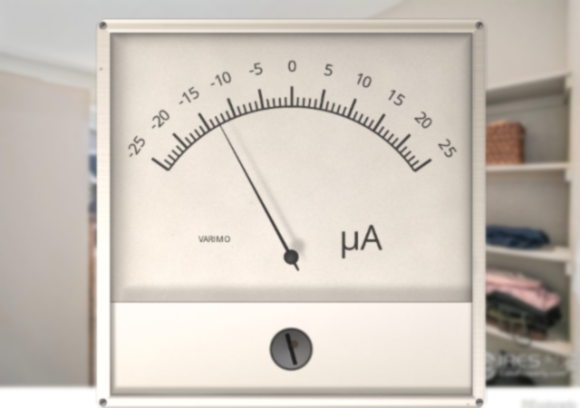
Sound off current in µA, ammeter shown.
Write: -13 µA
